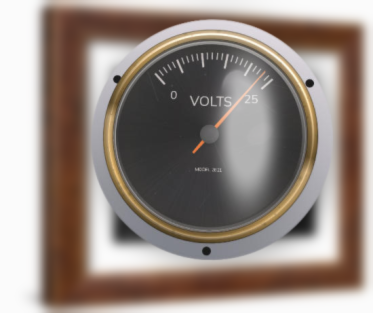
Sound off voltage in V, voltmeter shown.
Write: 23 V
